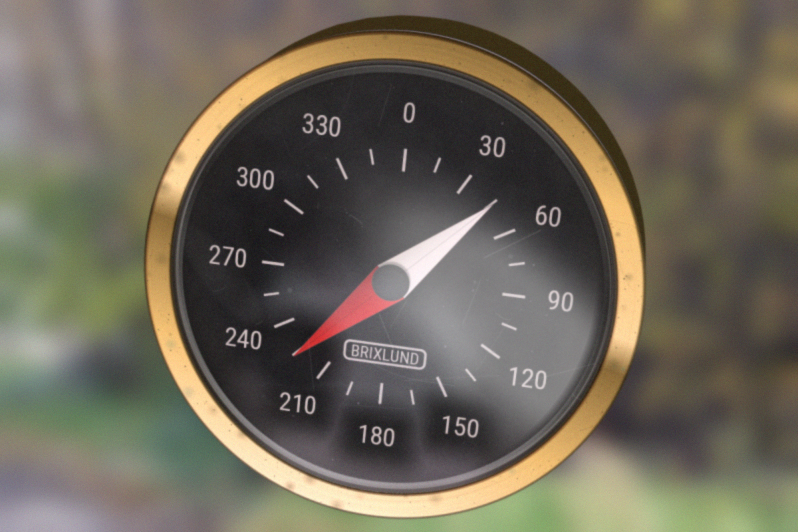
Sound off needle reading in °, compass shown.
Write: 225 °
